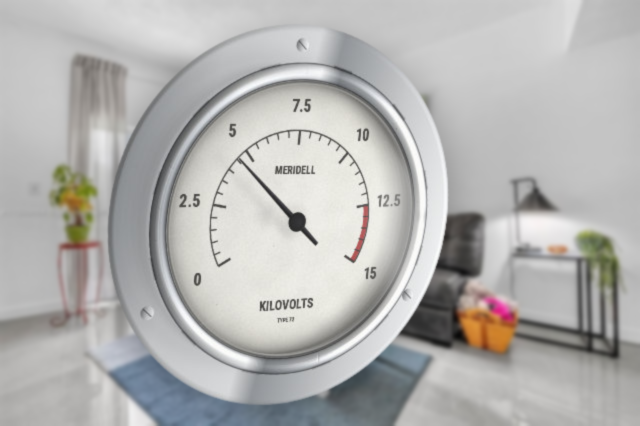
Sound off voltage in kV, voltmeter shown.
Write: 4.5 kV
